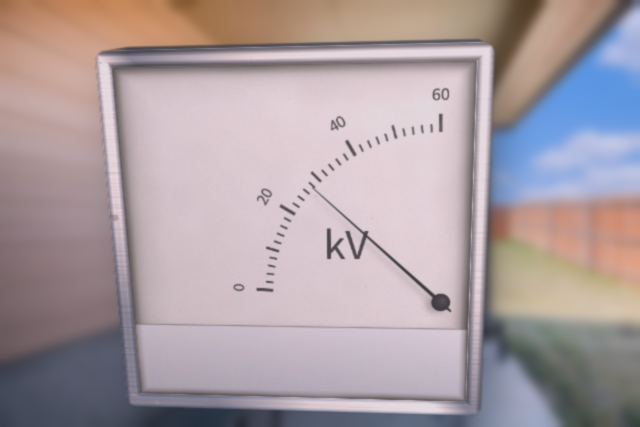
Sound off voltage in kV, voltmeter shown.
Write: 28 kV
